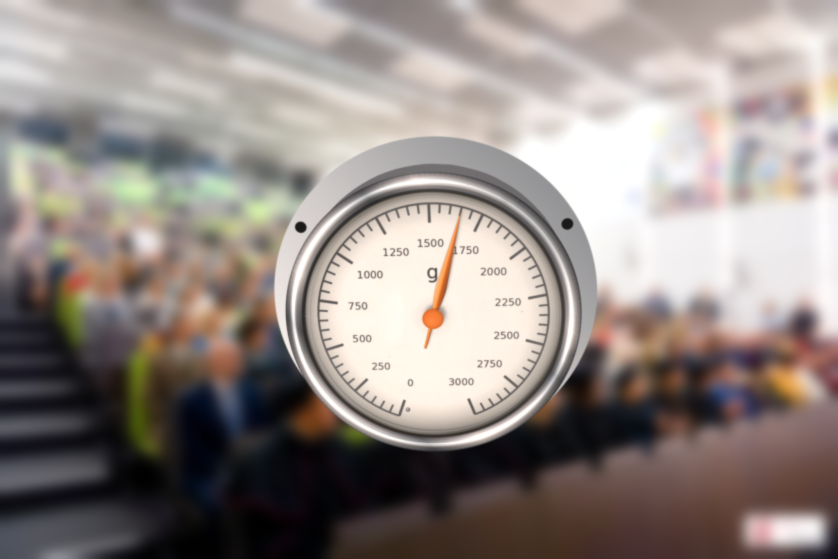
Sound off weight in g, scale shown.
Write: 1650 g
